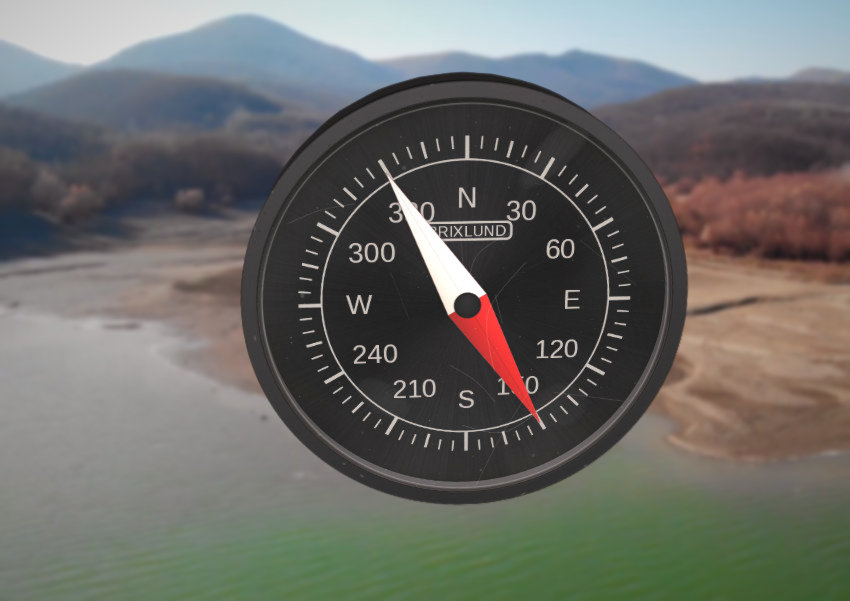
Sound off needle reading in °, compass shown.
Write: 150 °
